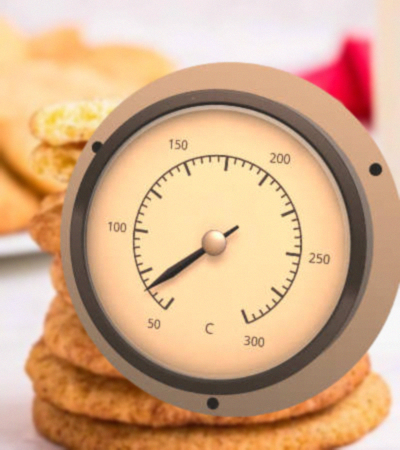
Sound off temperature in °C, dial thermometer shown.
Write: 65 °C
